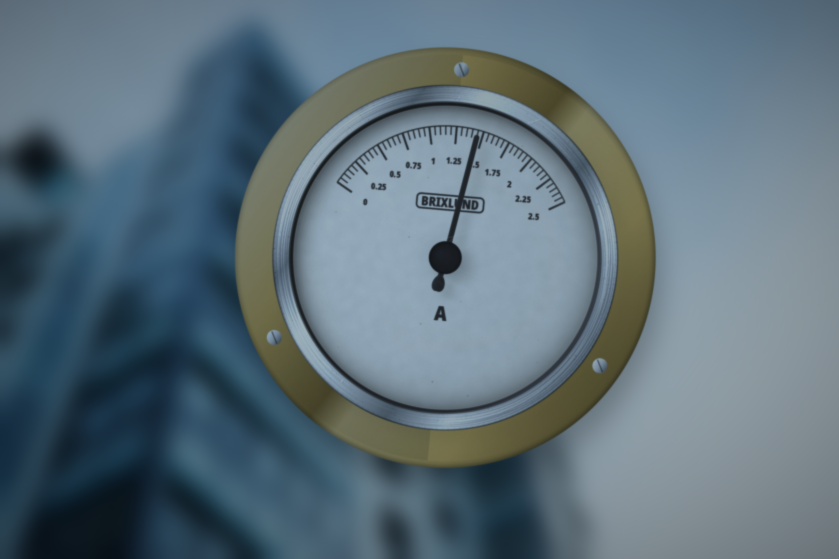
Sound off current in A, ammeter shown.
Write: 1.45 A
